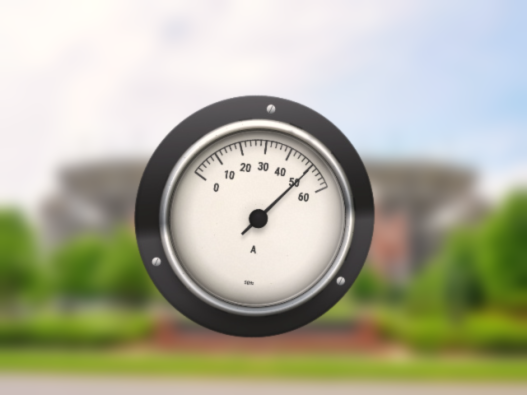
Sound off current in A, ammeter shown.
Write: 50 A
